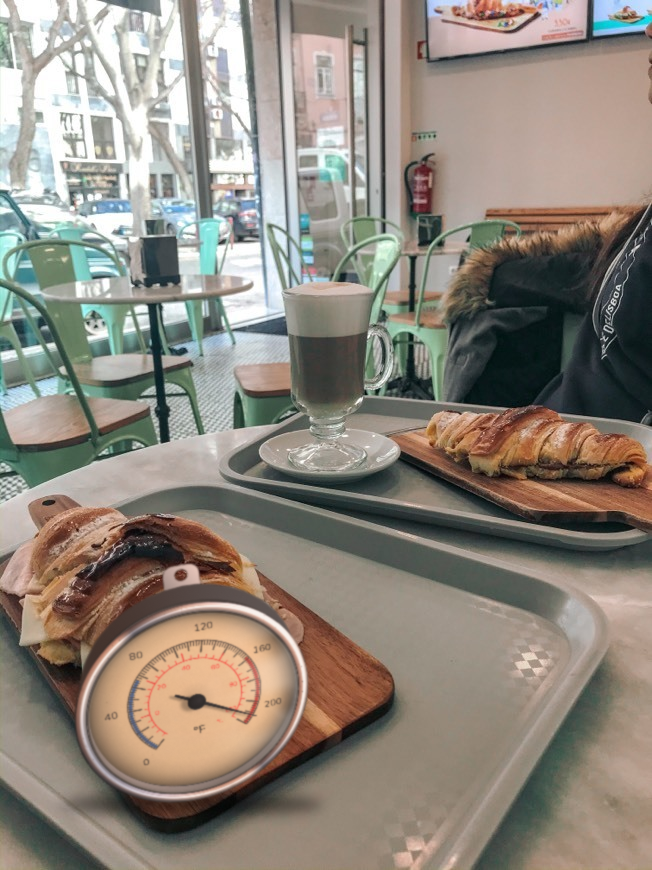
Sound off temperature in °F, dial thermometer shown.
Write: 210 °F
